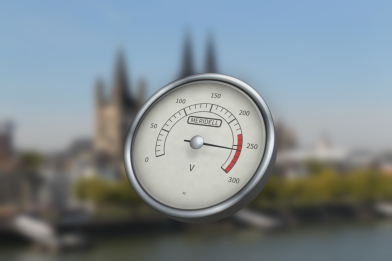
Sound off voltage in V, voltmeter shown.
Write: 260 V
